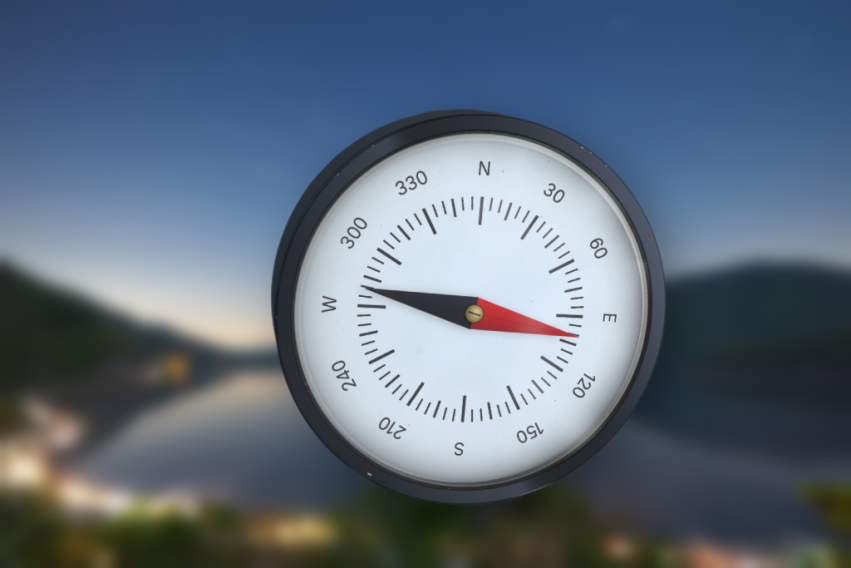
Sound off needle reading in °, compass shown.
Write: 100 °
